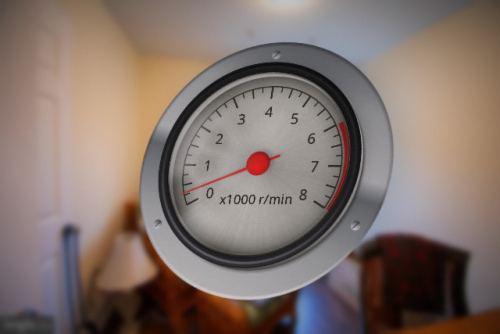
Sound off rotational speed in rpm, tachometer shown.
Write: 250 rpm
